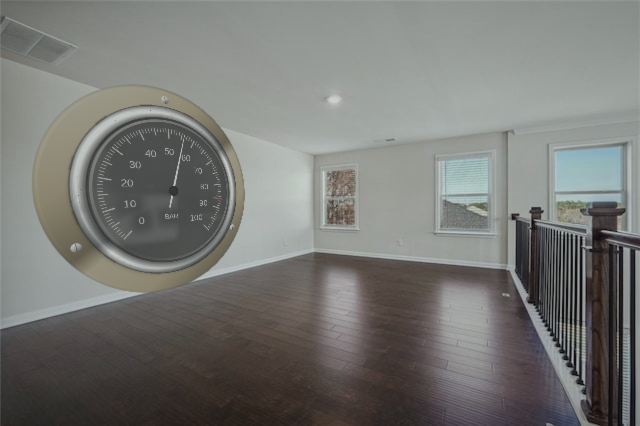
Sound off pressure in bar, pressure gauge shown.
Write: 55 bar
